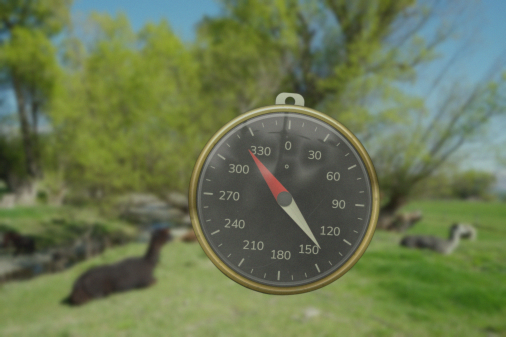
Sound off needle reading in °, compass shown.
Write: 320 °
